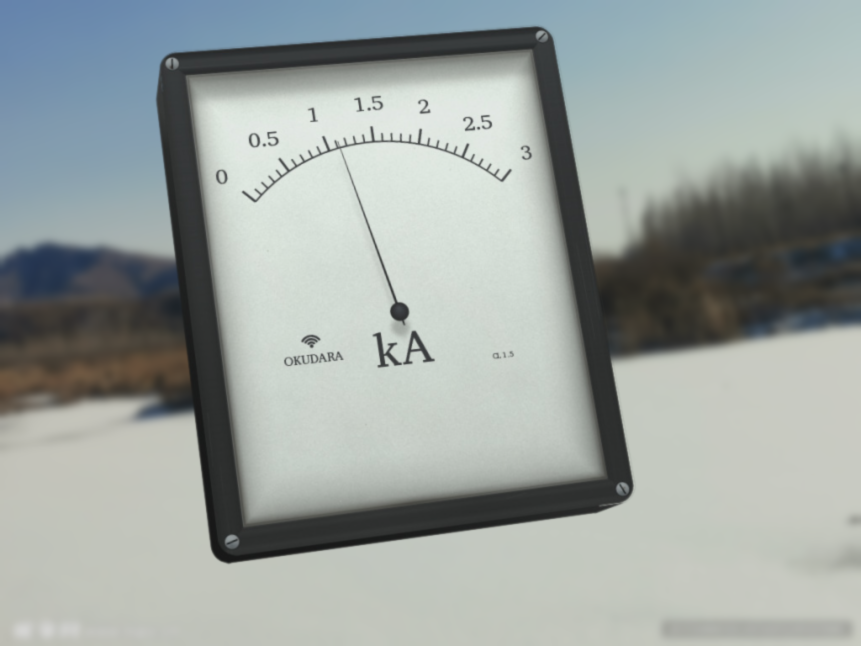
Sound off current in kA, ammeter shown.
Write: 1.1 kA
